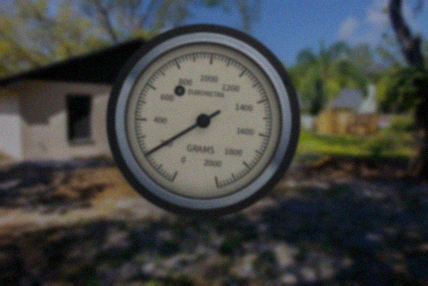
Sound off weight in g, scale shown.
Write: 200 g
